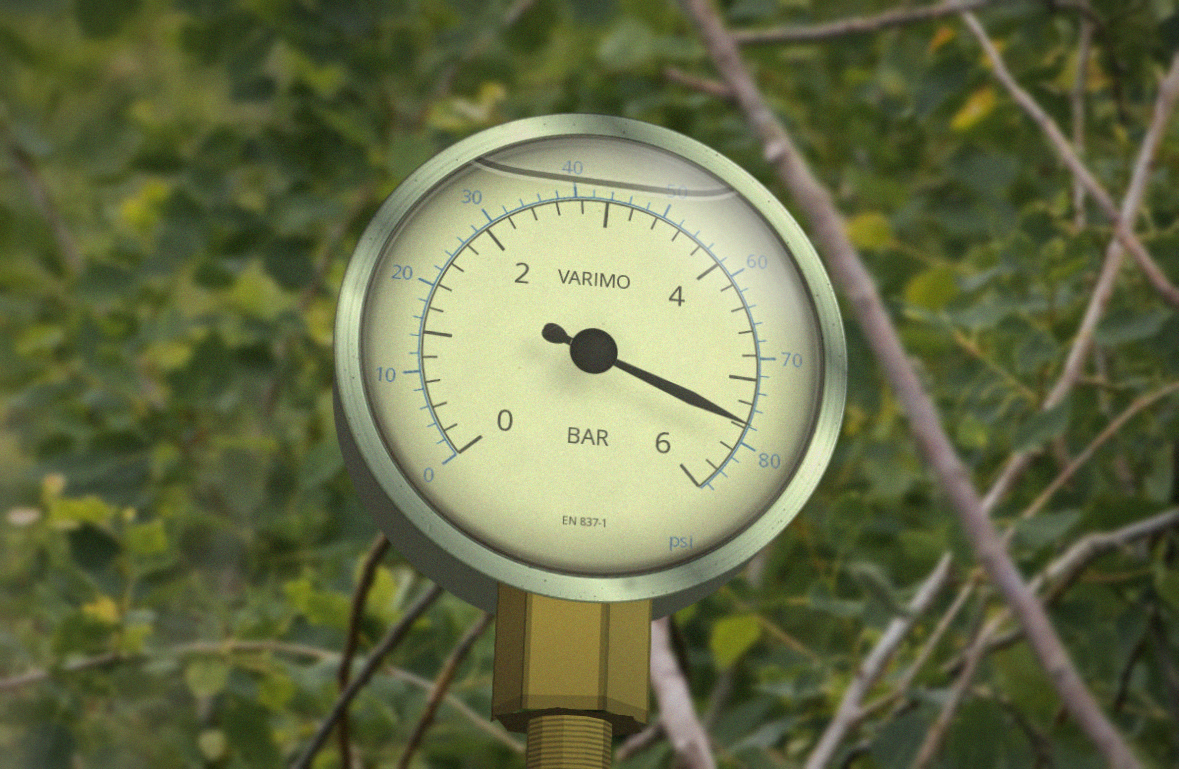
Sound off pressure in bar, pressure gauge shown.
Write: 5.4 bar
